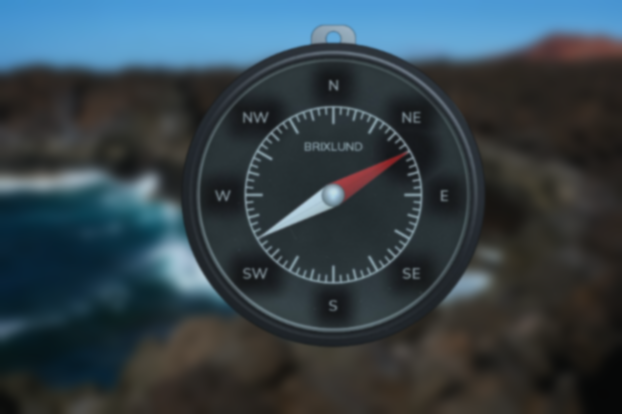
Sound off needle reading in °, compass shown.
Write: 60 °
